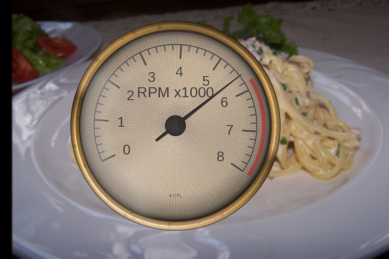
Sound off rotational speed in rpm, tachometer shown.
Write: 5600 rpm
